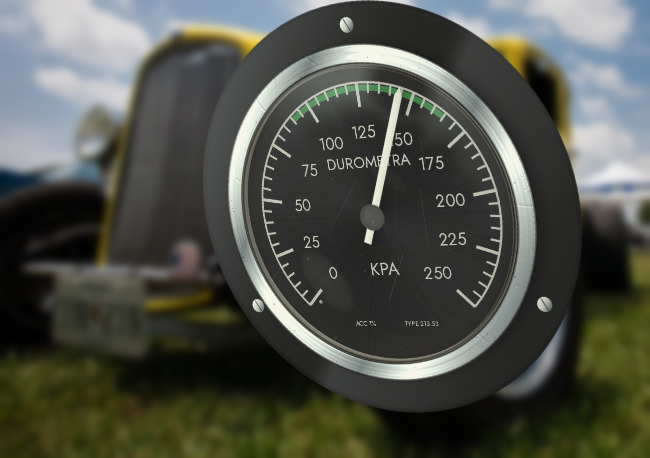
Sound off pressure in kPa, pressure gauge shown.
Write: 145 kPa
